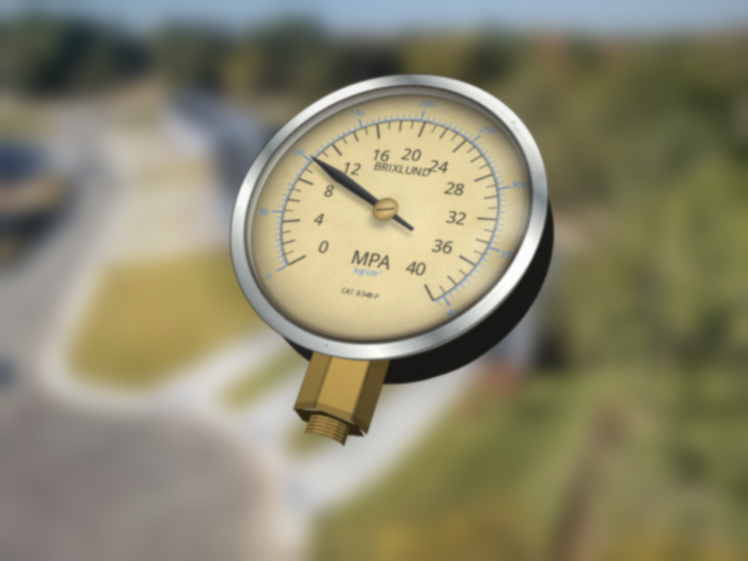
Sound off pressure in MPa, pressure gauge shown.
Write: 10 MPa
